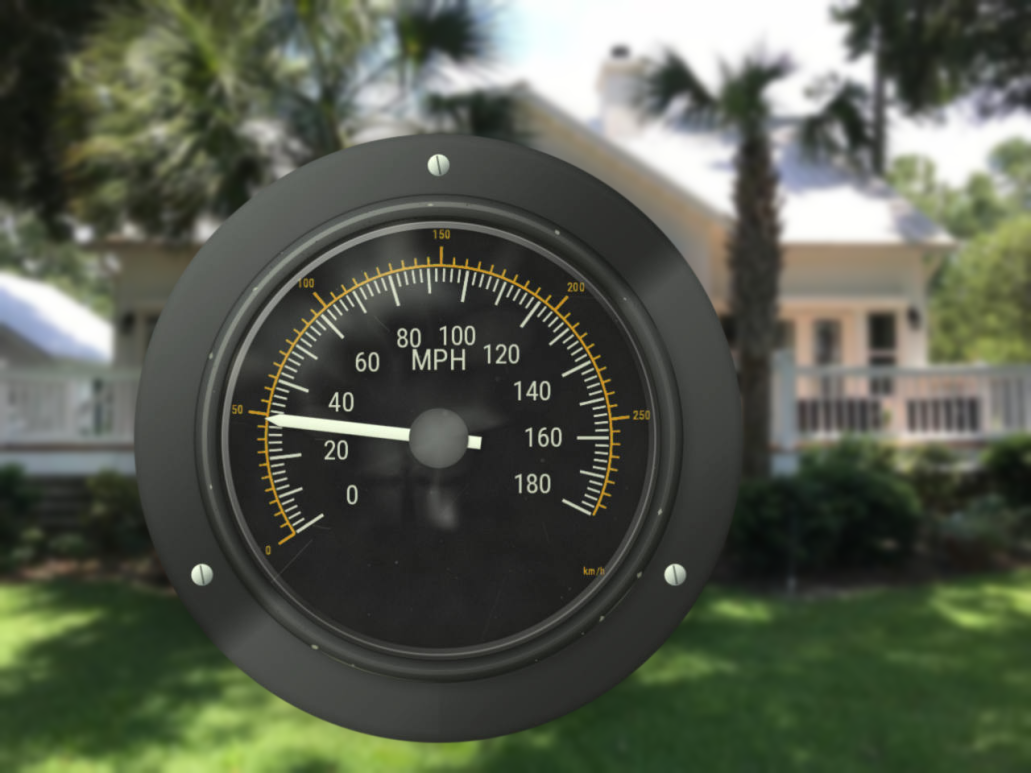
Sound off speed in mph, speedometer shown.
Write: 30 mph
